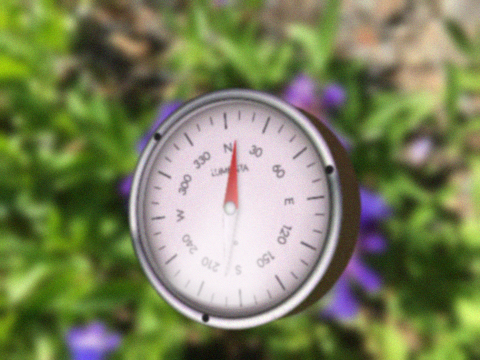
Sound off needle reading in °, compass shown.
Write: 10 °
